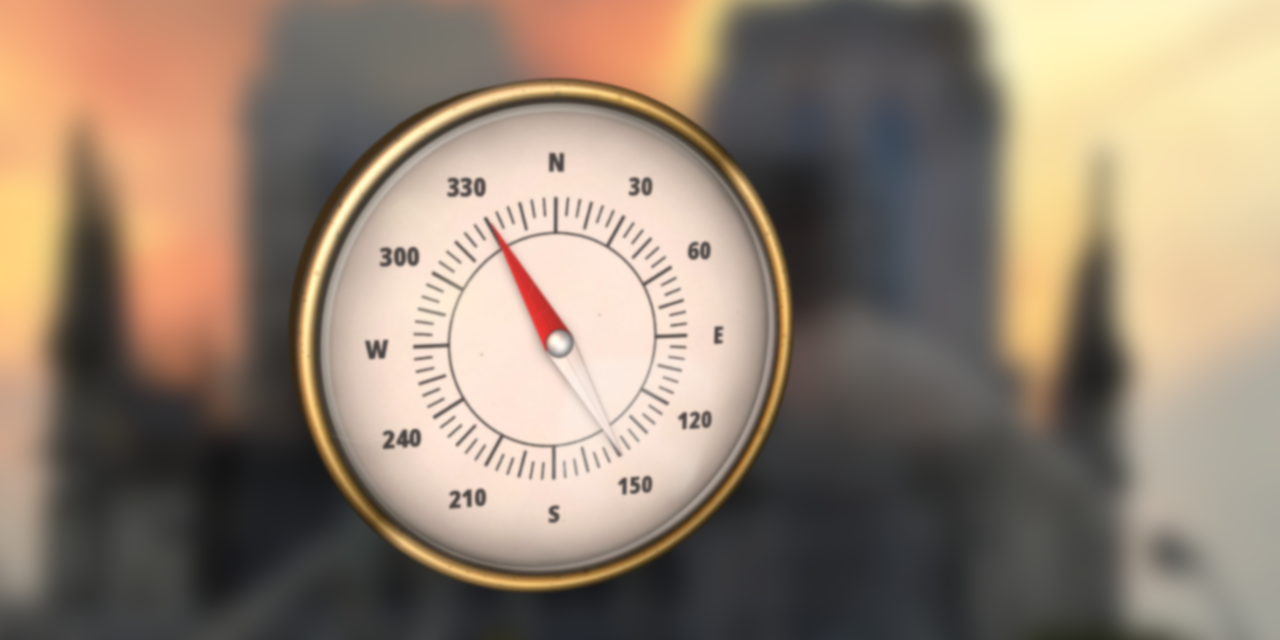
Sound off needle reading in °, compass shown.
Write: 330 °
